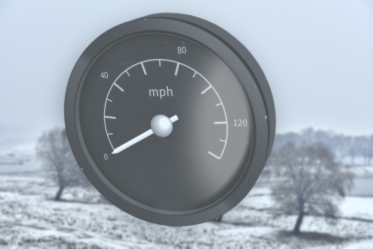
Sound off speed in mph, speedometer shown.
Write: 0 mph
